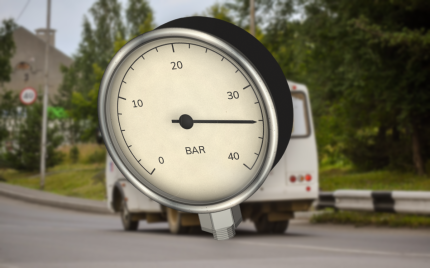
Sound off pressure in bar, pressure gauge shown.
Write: 34 bar
